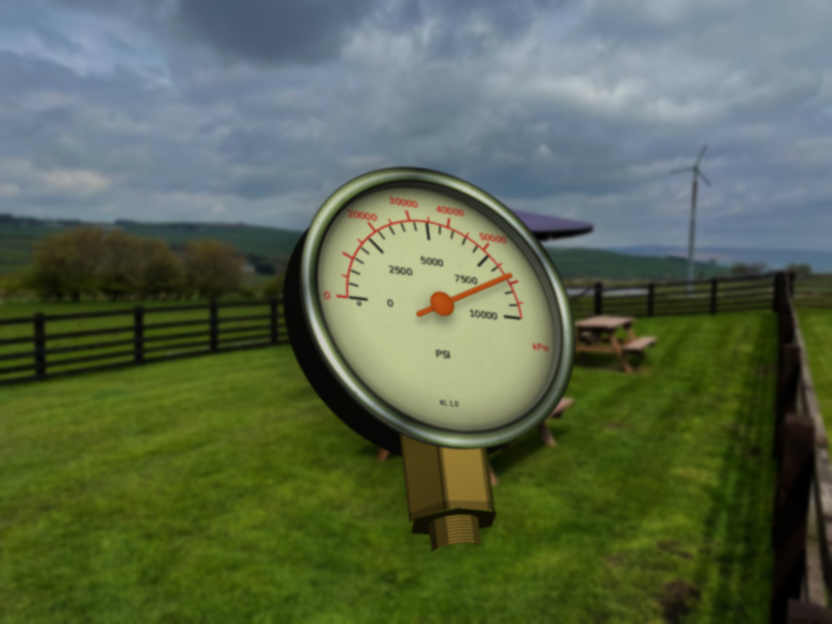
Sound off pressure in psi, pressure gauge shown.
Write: 8500 psi
